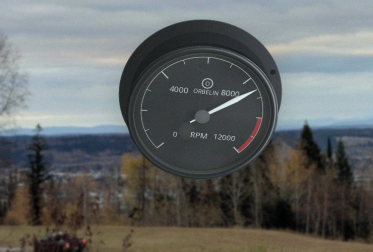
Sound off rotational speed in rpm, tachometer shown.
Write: 8500 rpm
